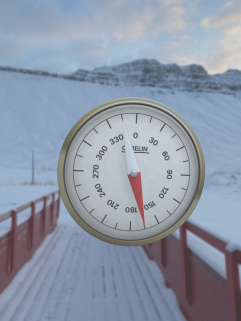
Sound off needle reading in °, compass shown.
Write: 165 °
